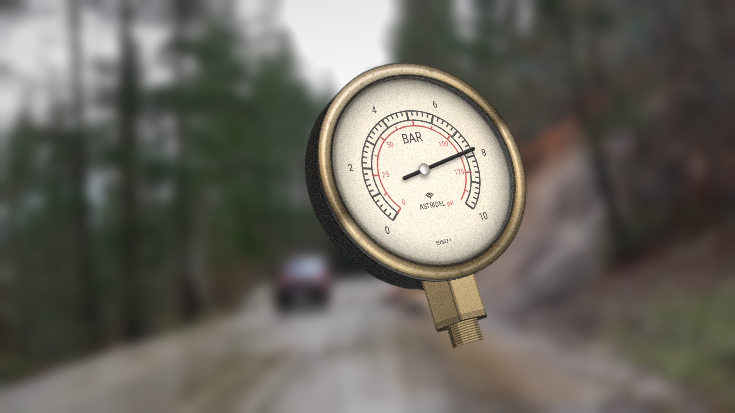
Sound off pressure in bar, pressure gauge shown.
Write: 7.8 bar
